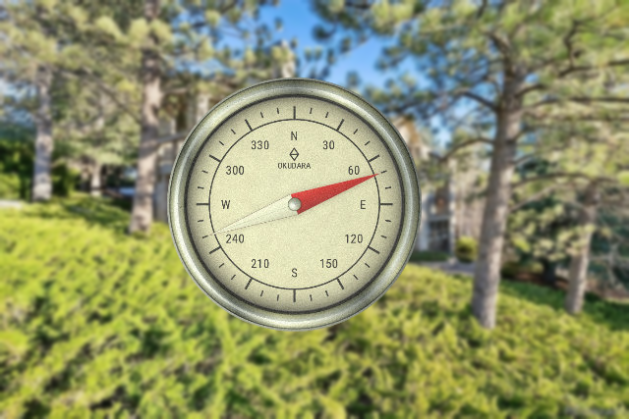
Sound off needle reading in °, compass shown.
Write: 70 °
